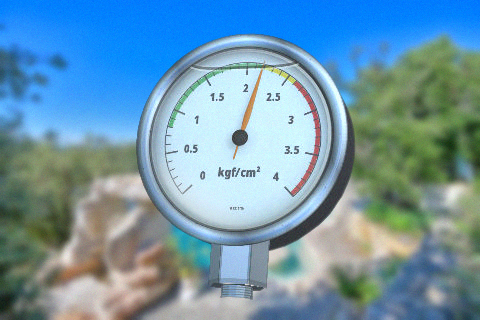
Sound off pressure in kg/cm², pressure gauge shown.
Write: 2.2 kg/cm²
